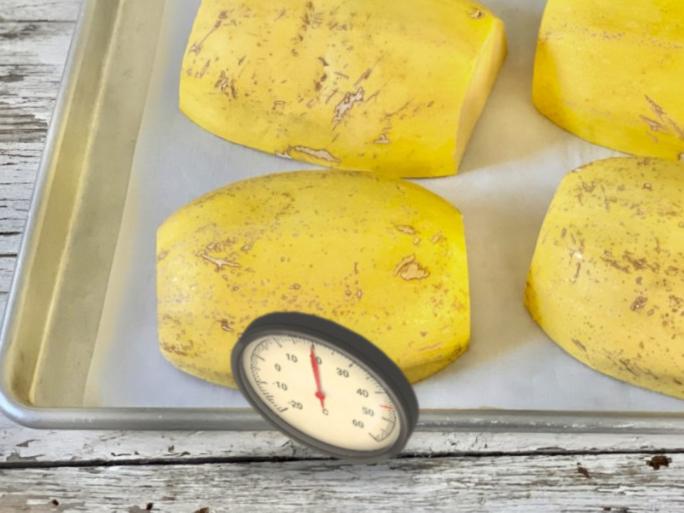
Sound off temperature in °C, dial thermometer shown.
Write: 20 °C
